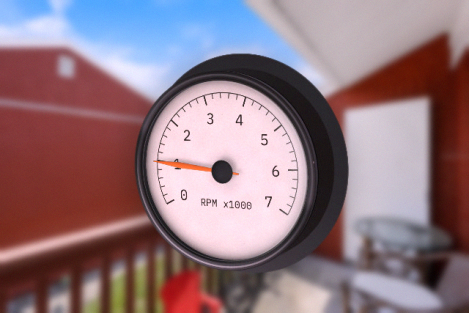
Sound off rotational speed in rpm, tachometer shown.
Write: 1000 rpm
